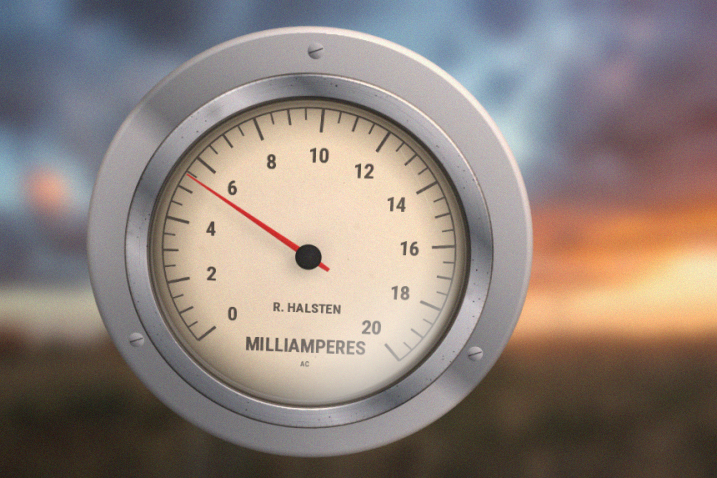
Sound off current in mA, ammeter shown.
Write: 5.5 mA
